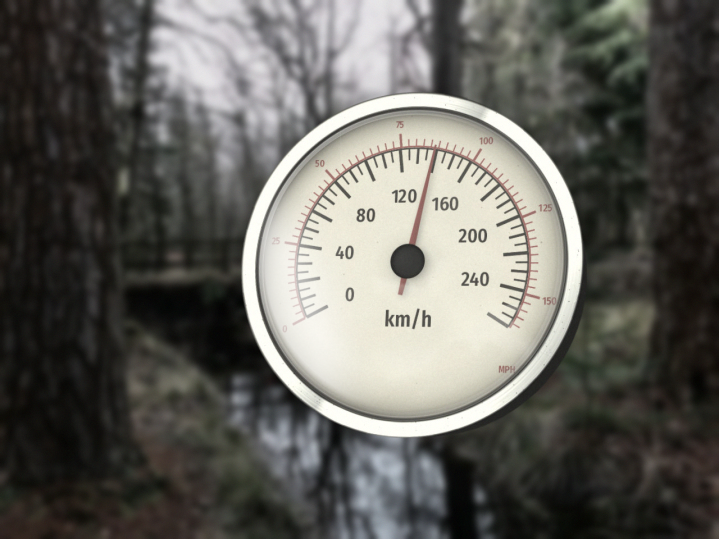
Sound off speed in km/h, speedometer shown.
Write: 140 km/h
